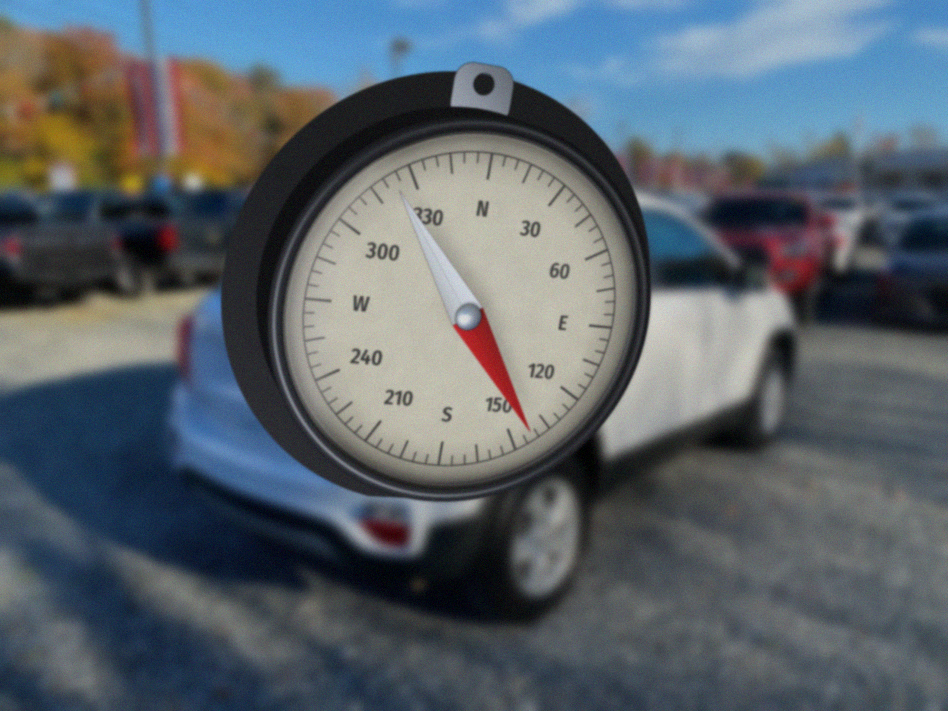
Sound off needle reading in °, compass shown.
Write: 142.5 °
